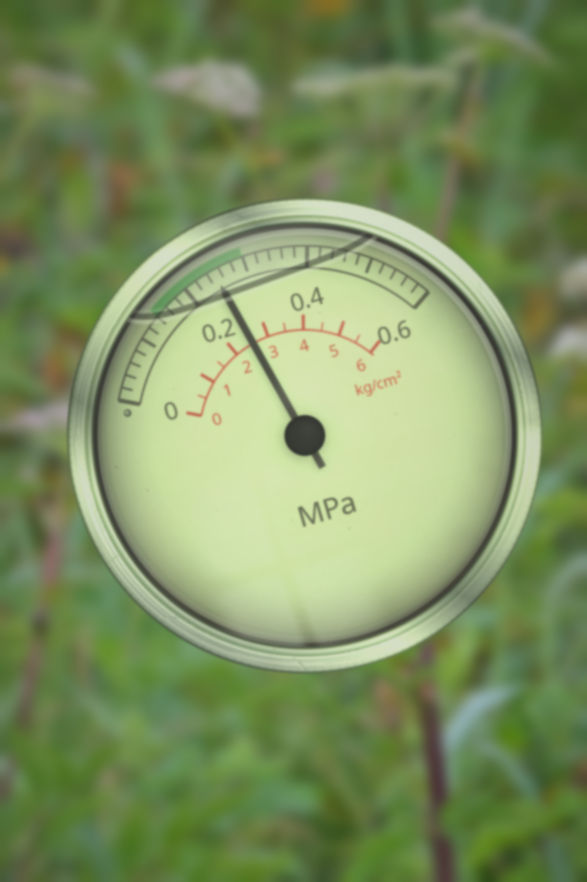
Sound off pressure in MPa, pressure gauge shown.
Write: 0.25 MPa
